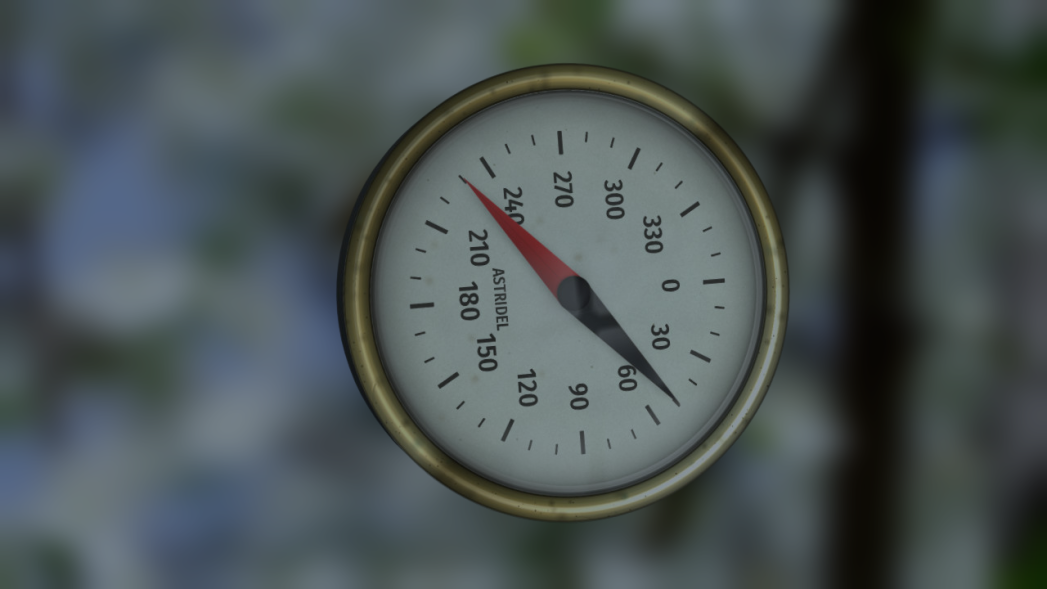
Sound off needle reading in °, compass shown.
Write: 230 °
